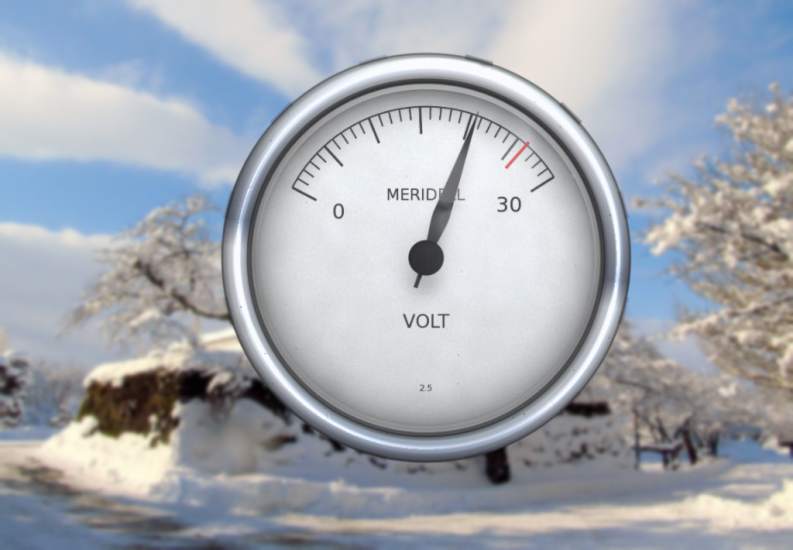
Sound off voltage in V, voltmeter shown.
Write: 20.5 V
